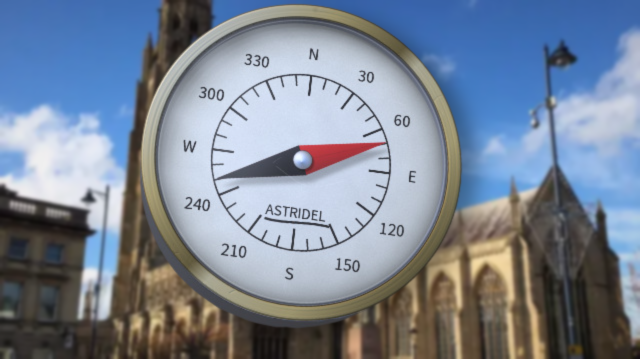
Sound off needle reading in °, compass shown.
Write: 70 °
